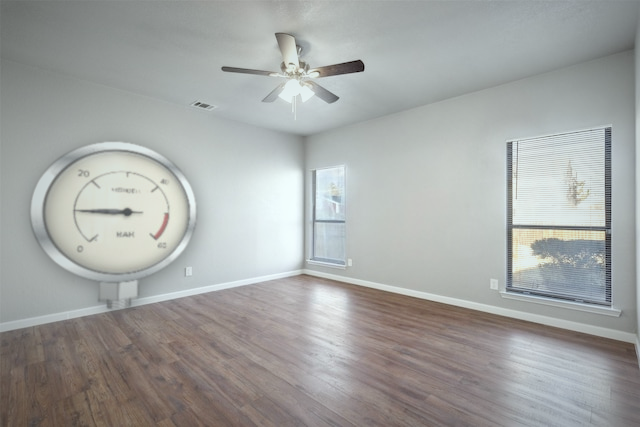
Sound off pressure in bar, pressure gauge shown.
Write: 10 bar
